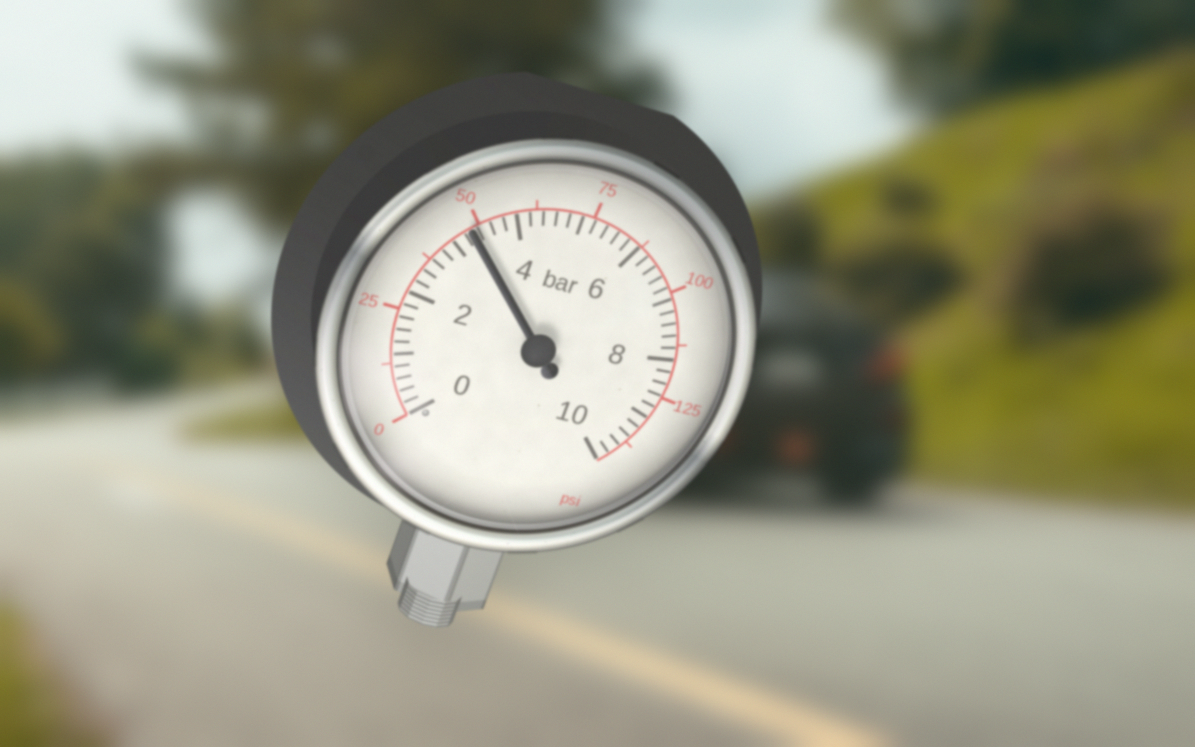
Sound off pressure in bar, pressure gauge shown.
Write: 3.3 bar
